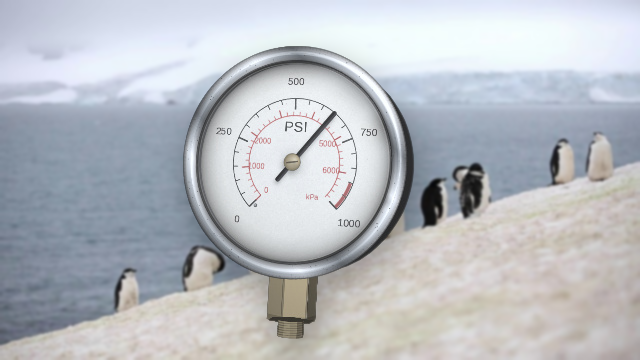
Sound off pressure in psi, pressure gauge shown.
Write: 650 psi
